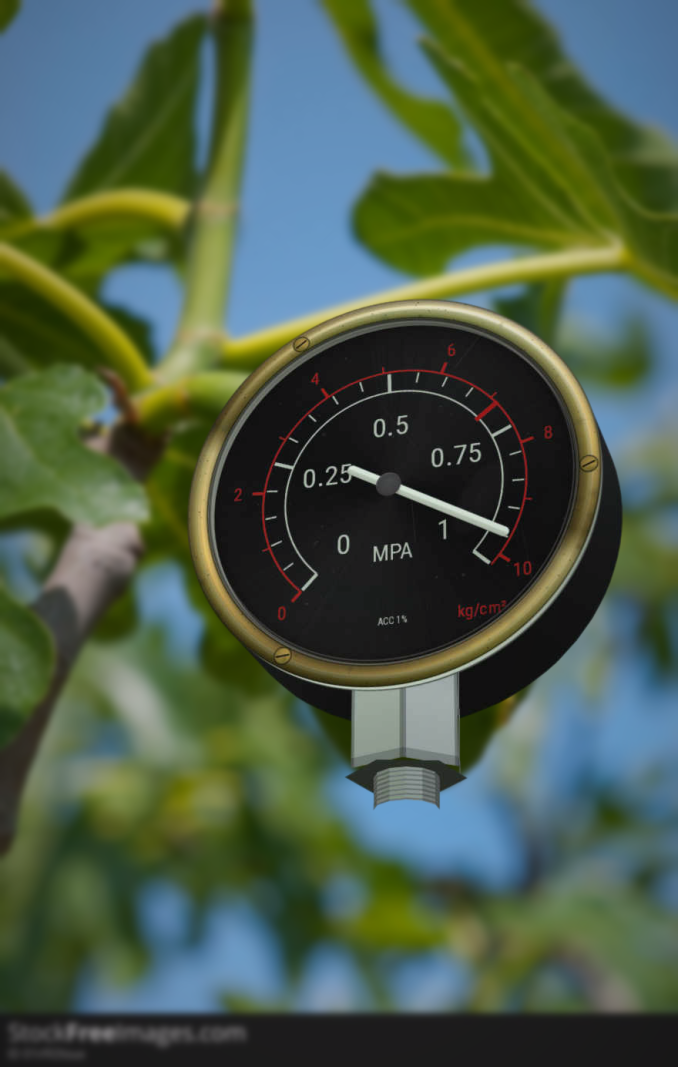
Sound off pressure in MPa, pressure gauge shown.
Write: 0.95 MPa
